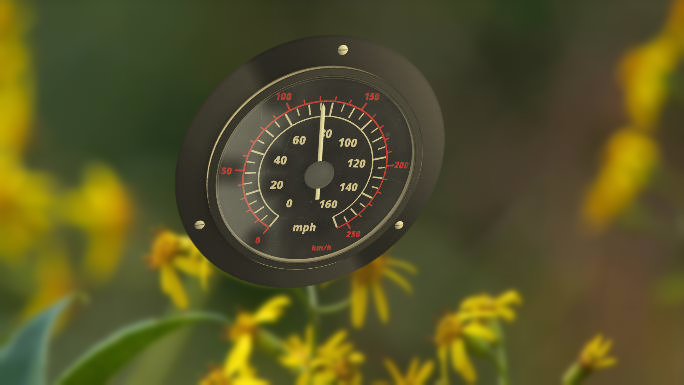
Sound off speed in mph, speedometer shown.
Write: 75 mph
